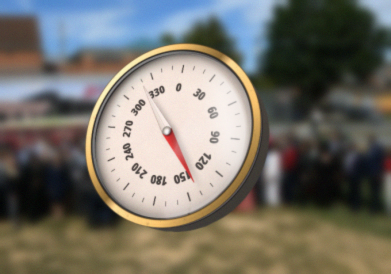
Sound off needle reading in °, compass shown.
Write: 140 °
